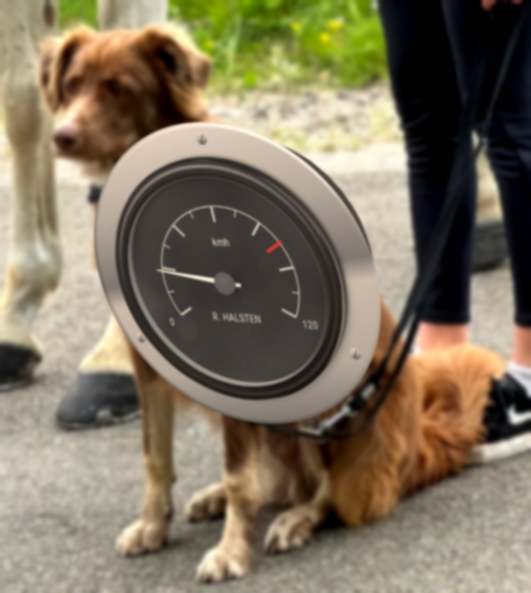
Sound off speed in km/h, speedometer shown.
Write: 20 km/h
